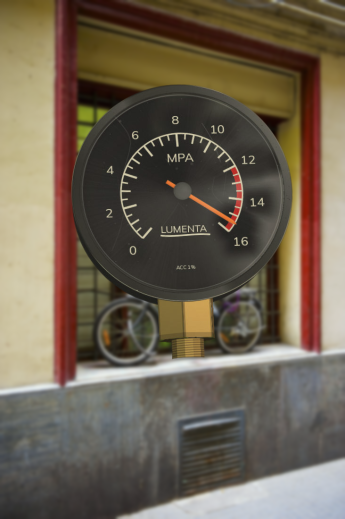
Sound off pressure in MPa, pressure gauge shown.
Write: 15.5 MPa
